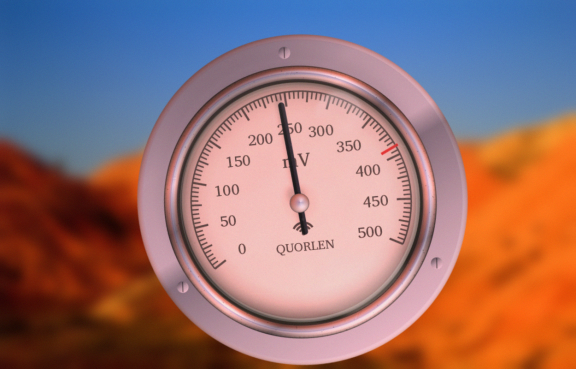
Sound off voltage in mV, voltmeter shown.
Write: 245 mV
